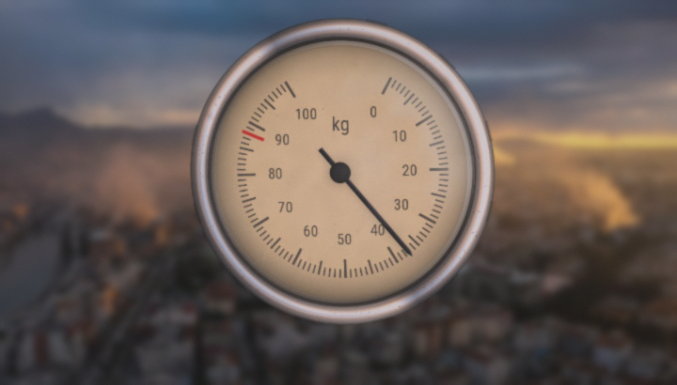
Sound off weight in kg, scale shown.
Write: 37 kg
